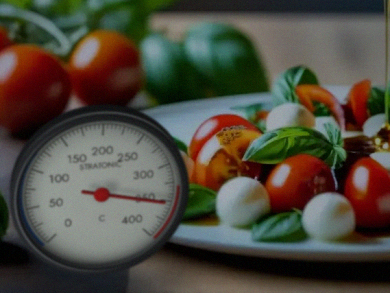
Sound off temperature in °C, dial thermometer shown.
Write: 350 °C
